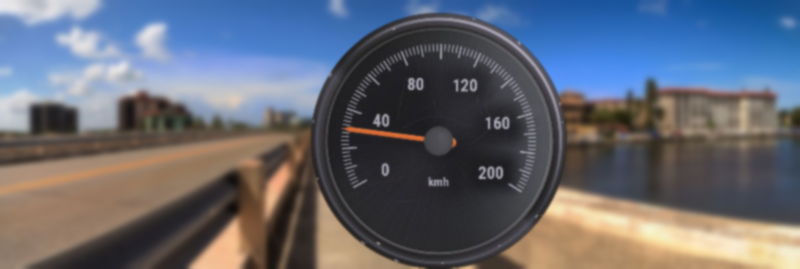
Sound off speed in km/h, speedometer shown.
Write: 30 km/h
